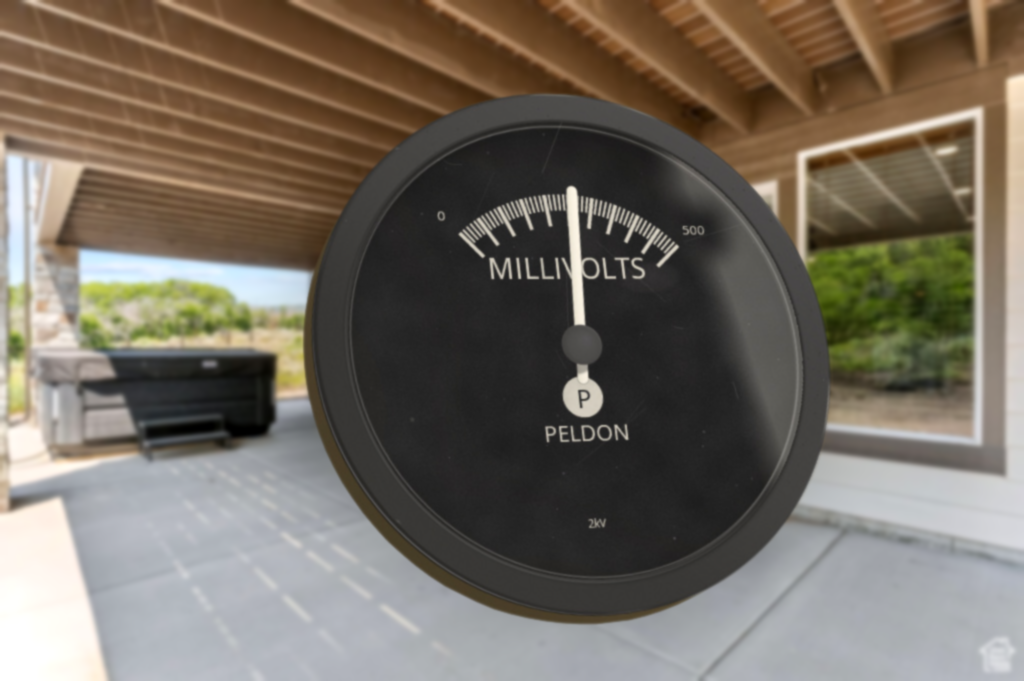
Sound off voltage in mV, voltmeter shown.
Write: 250 mV
